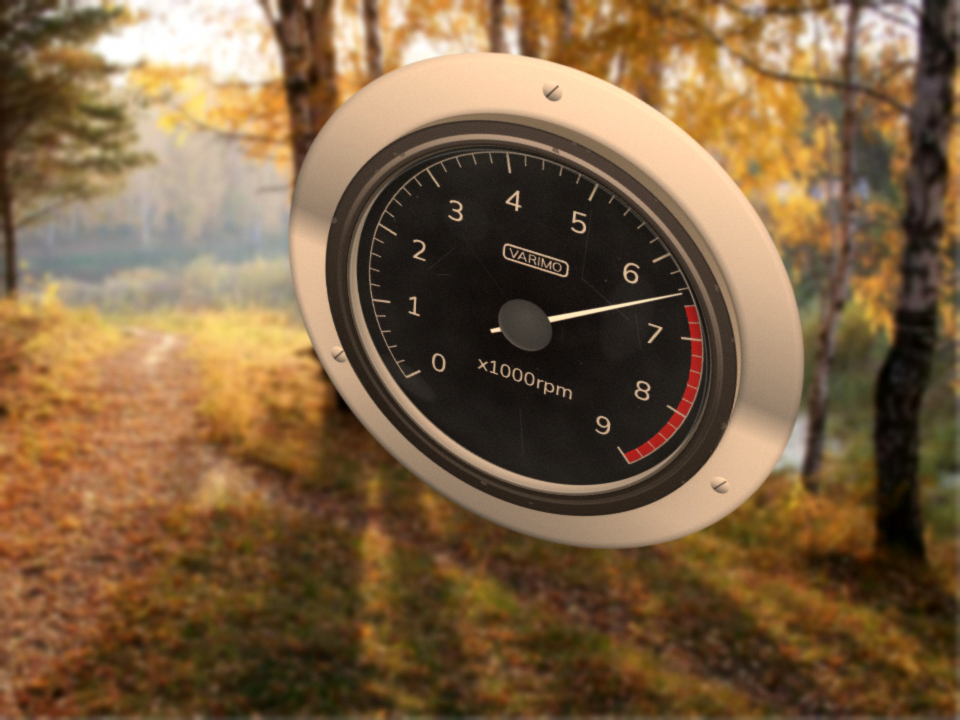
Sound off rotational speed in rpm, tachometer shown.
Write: 6400 rpm
